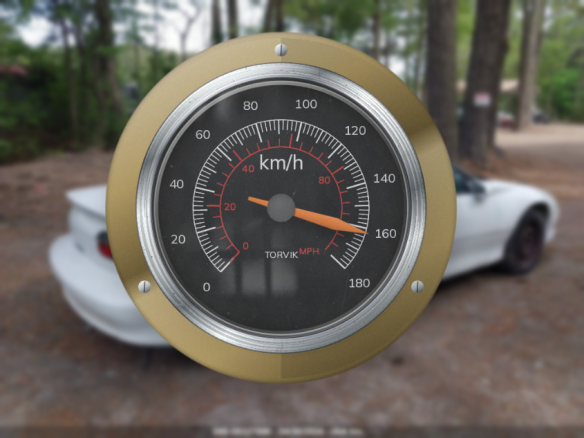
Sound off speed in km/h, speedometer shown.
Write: 162 km/h
